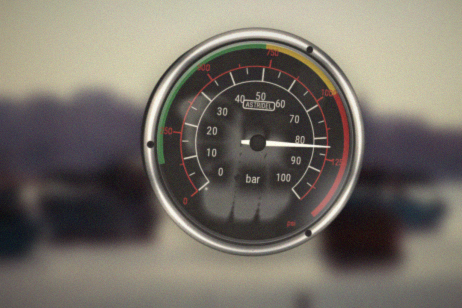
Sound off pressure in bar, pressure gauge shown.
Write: 82.5 bar
